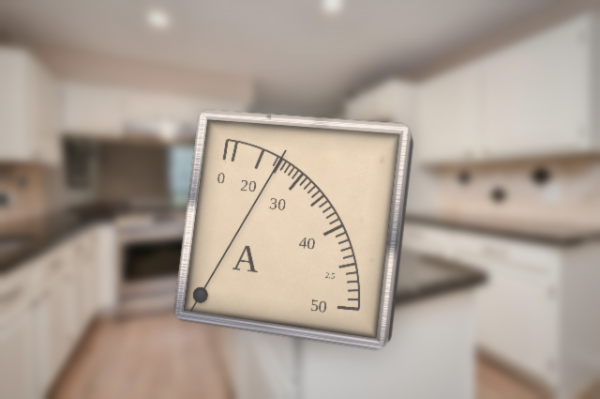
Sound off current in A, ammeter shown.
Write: 25 A
